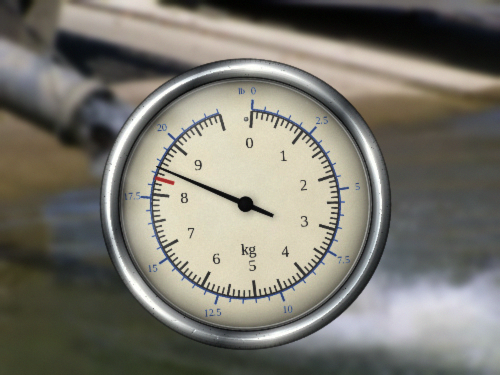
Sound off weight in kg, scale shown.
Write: 8.5 kg
